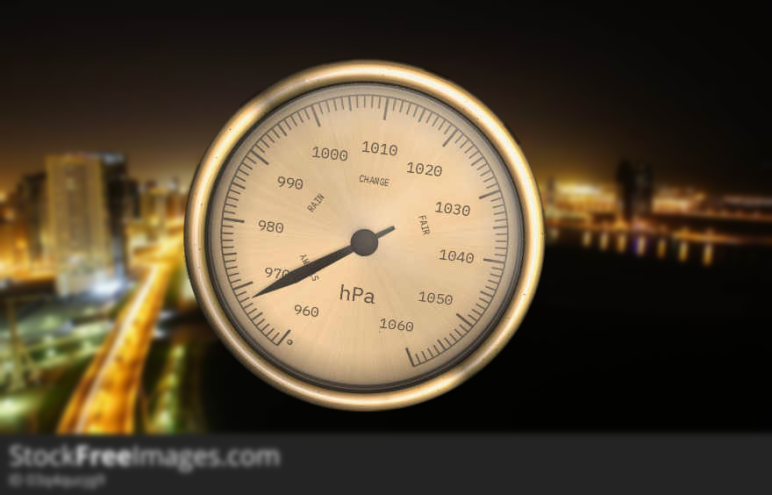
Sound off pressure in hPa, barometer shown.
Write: 968 hPa
